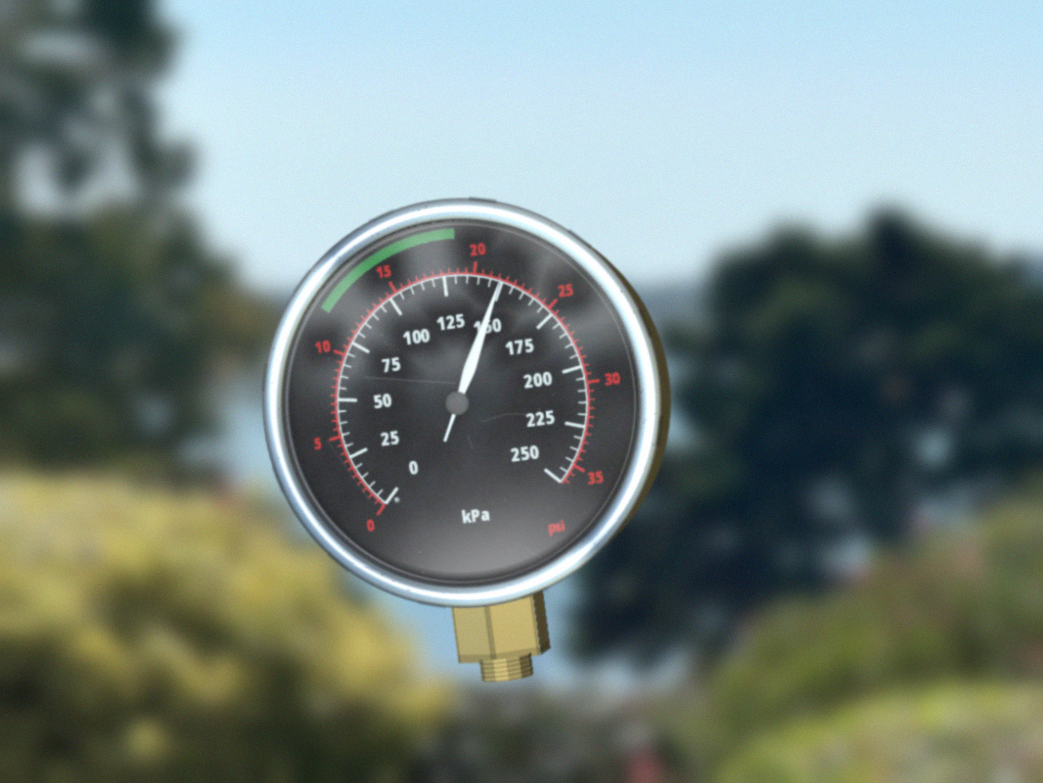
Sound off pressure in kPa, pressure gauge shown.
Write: 150 kPa
